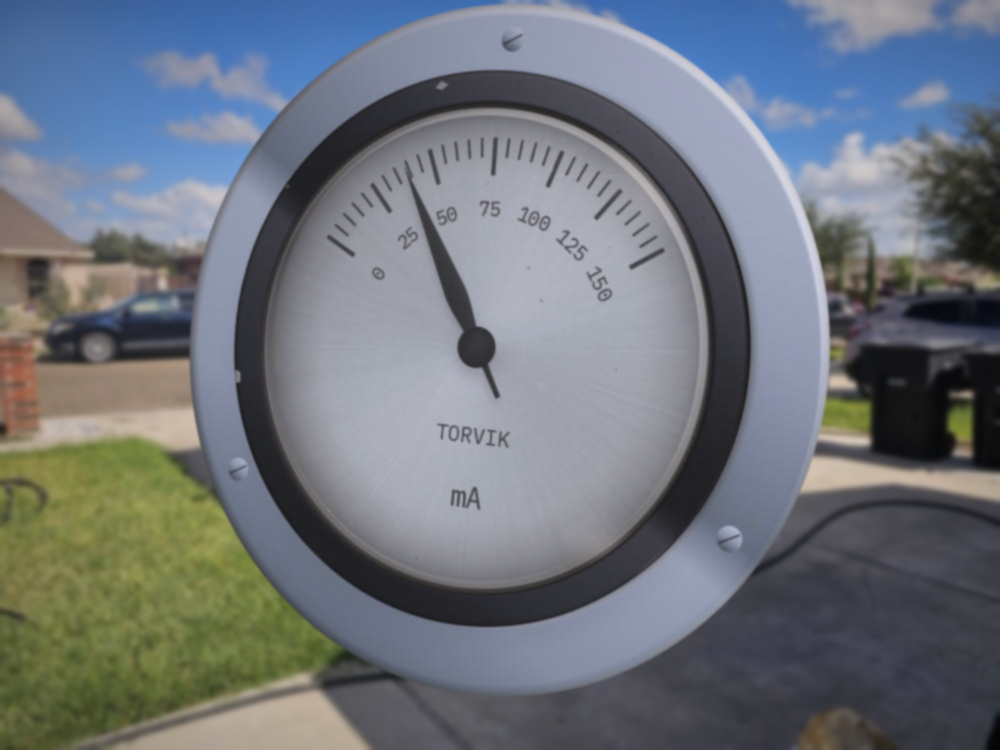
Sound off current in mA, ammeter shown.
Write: 40 mA
